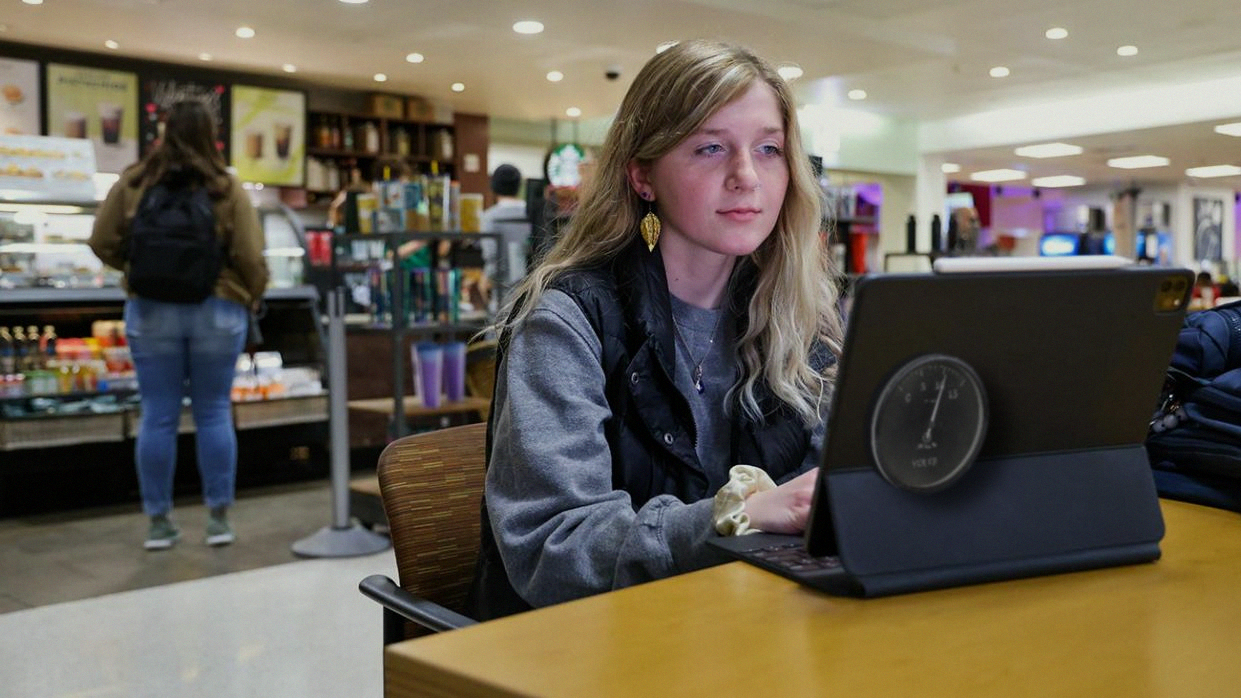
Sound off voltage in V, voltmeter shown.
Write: 10 V
